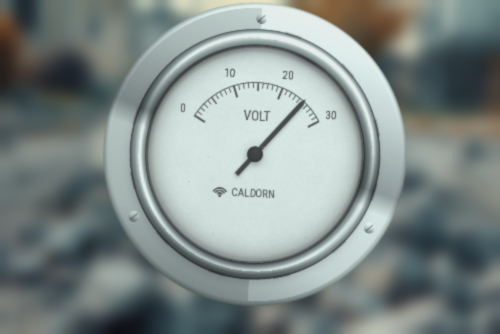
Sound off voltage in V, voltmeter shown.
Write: 25 V
